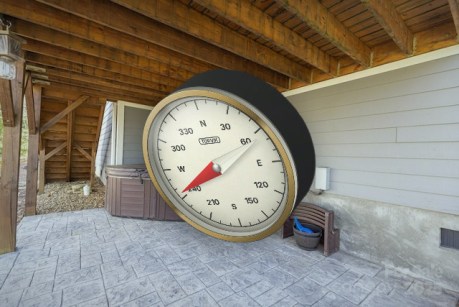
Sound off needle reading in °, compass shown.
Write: 245 °
